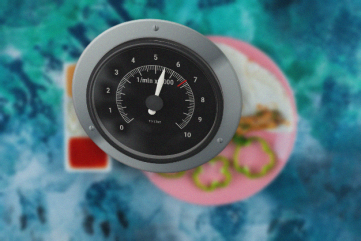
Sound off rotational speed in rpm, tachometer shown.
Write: 5500 rpm
